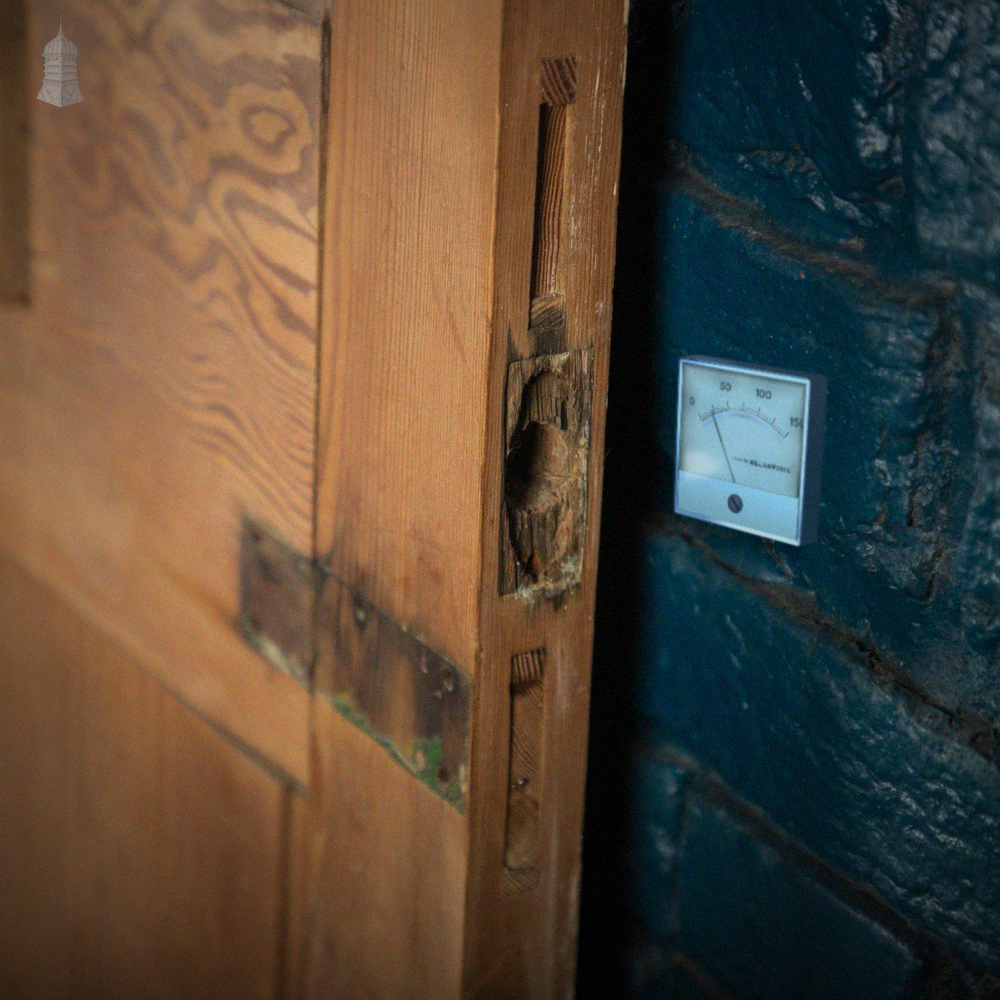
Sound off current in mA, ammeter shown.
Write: 25 mA
